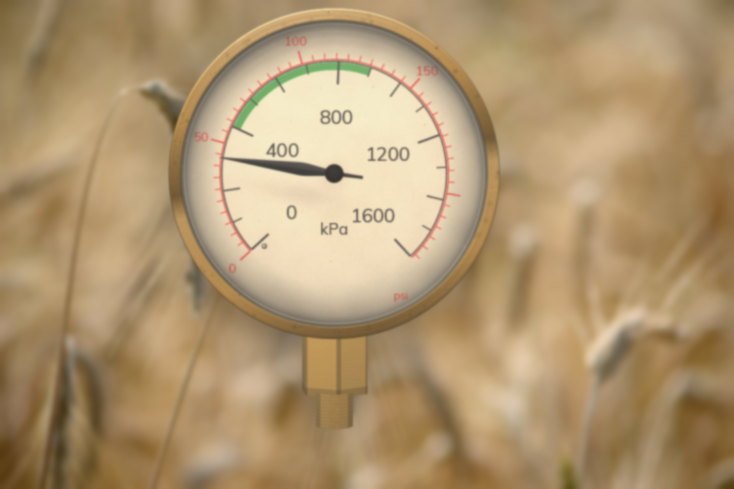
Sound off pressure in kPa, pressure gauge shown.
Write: 300 kPa
